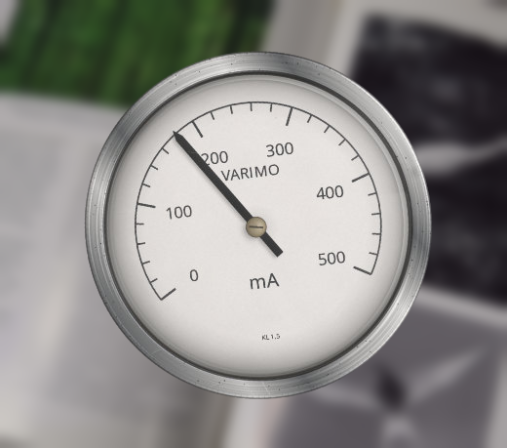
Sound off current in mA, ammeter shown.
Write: 180 mA
